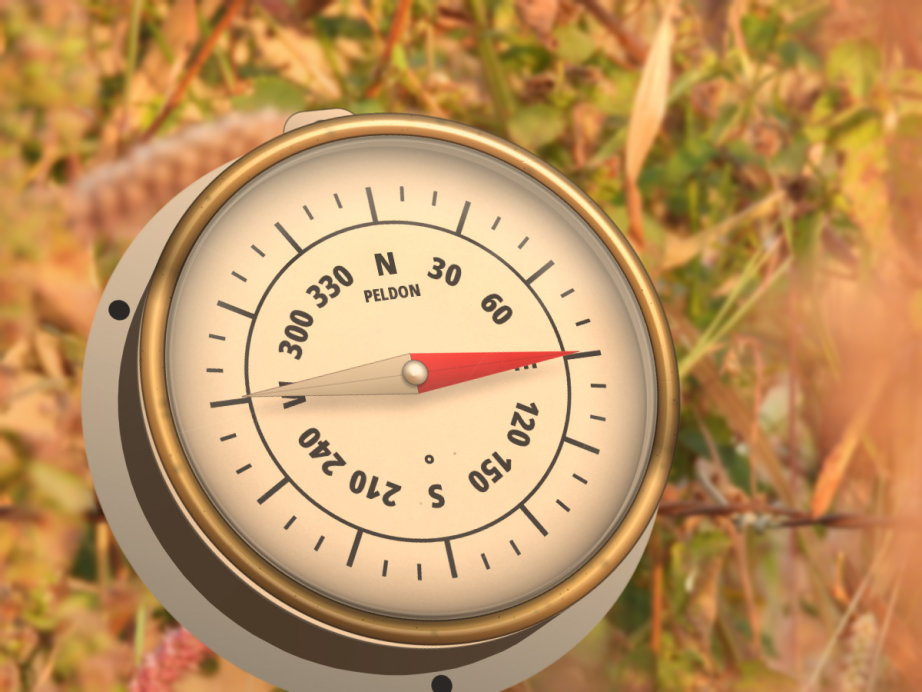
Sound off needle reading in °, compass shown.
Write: 90 °
